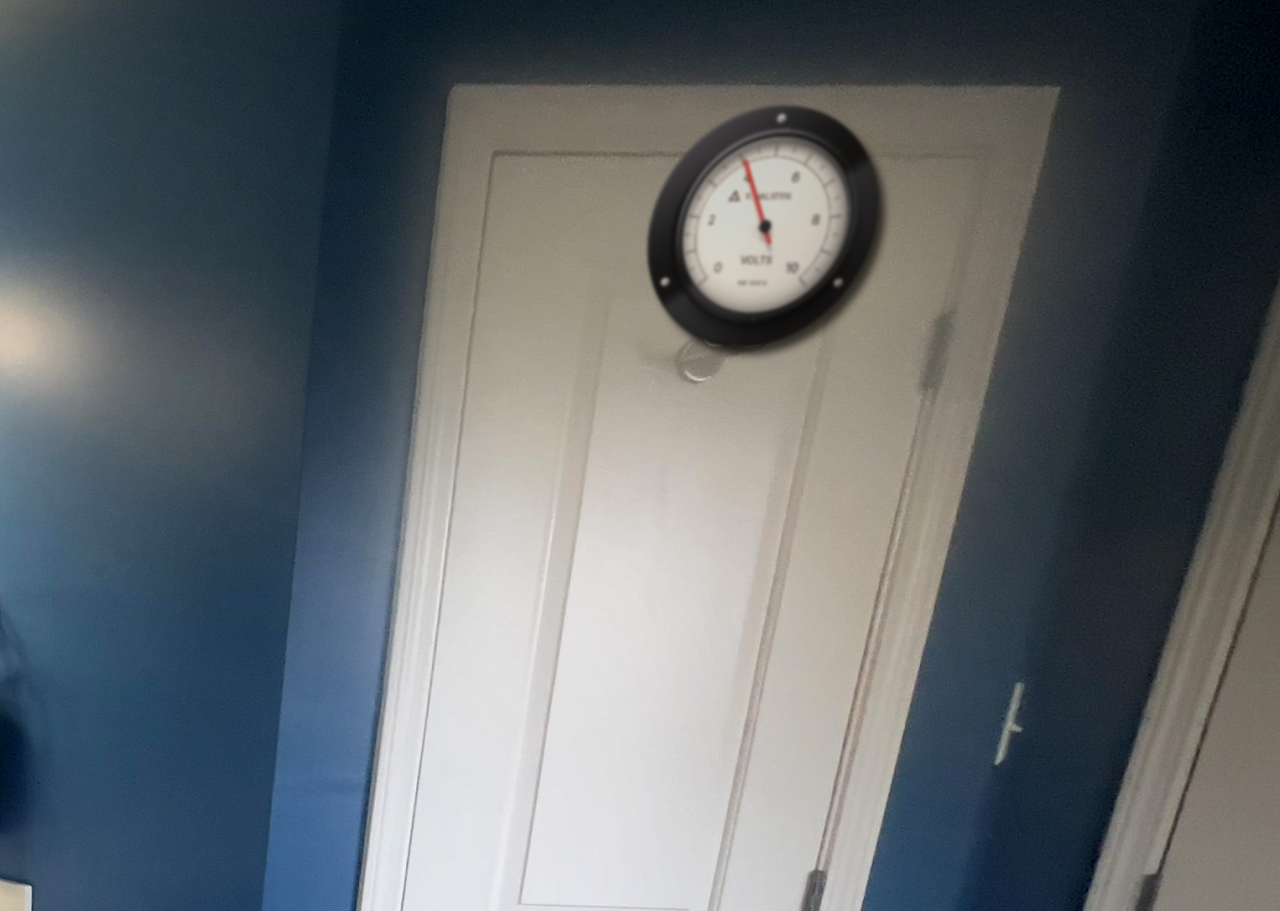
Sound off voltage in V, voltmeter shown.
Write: 4 V
